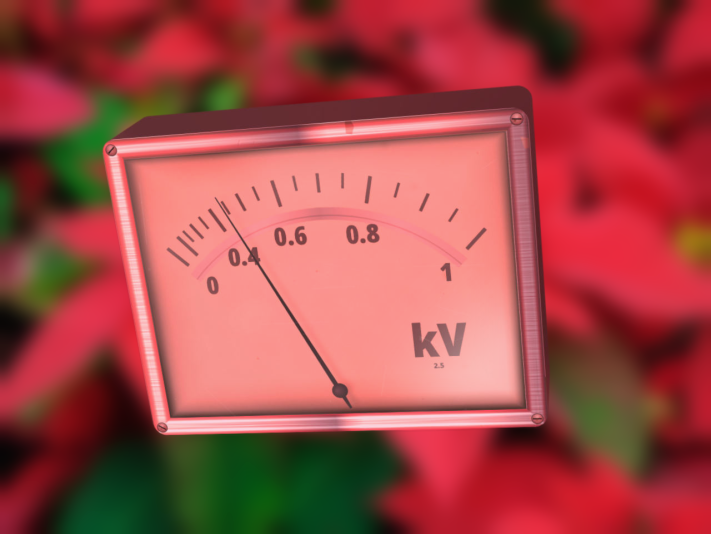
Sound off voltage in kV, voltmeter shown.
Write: 0.45 kV
